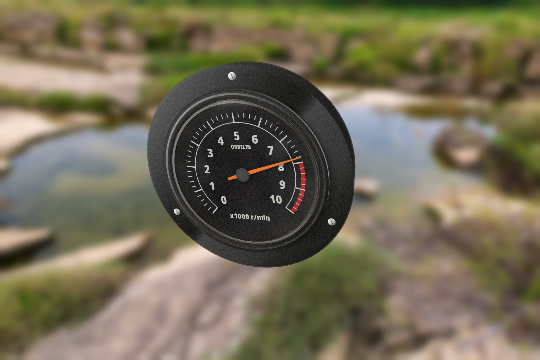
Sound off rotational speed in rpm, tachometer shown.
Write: 7800 rpm
